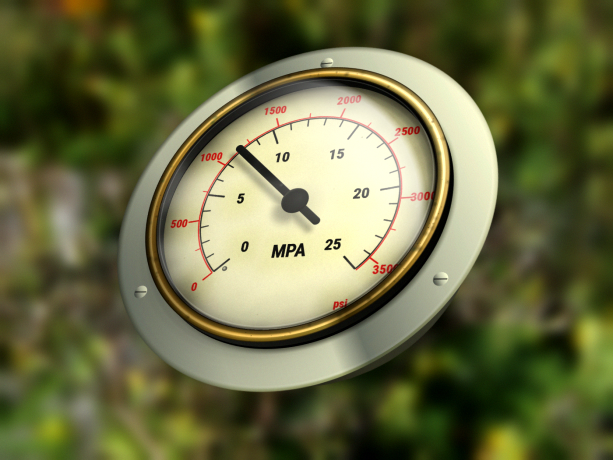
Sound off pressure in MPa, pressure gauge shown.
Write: 8 MPa
